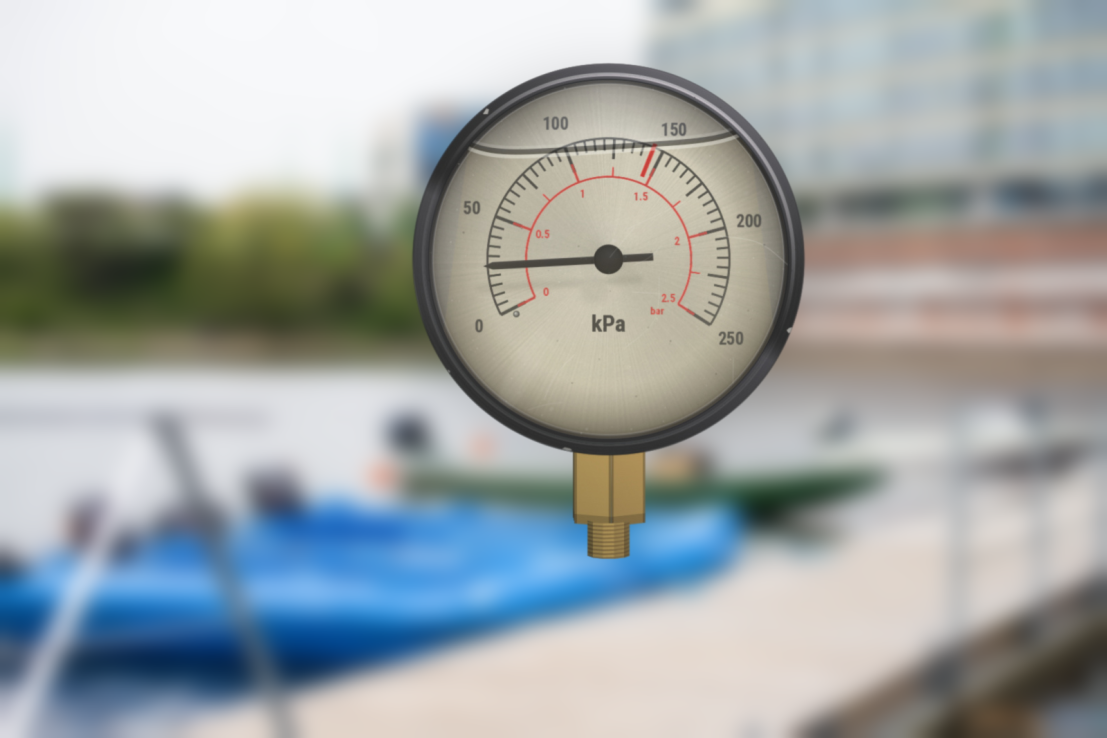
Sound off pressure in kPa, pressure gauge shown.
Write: 25 kPa
